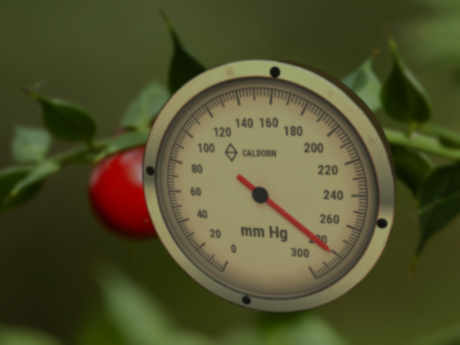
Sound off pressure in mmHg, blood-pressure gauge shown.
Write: 280 mmHg
